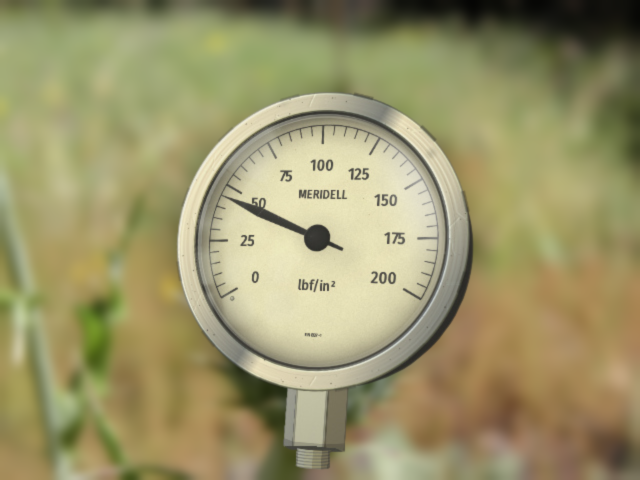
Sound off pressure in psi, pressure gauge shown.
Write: 45 psi
